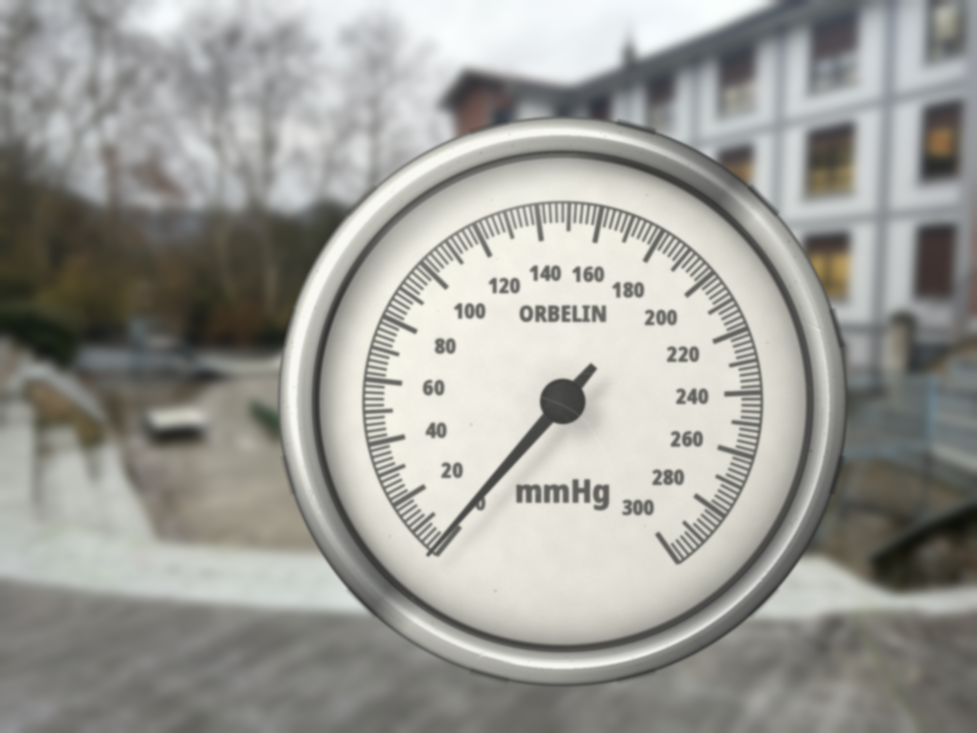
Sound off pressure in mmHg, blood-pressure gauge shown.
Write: 2 mmHg
